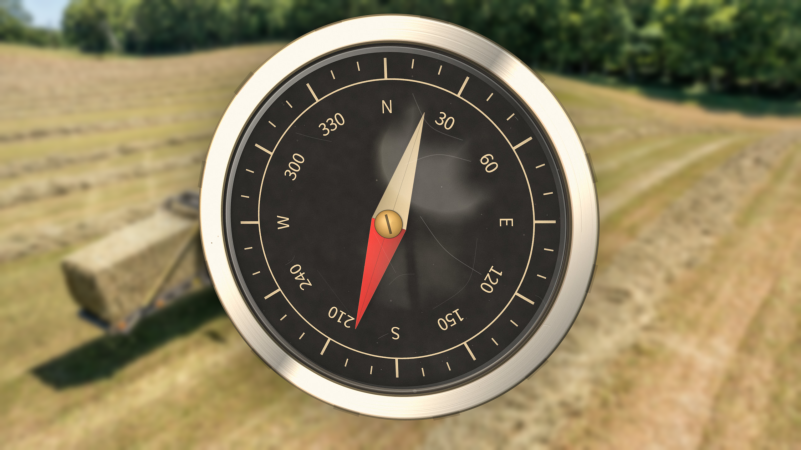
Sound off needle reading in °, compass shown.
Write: 200 °
